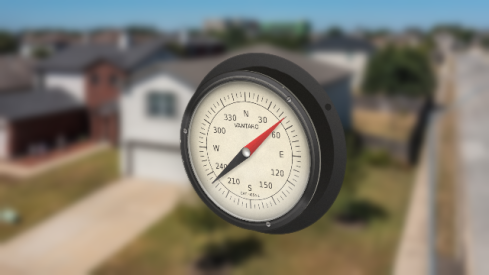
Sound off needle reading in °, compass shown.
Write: 50 °
